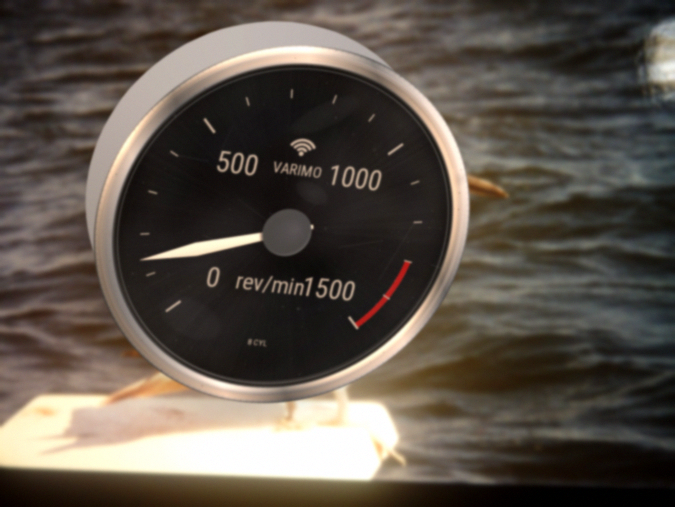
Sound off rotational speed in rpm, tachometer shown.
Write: 150 rpm
